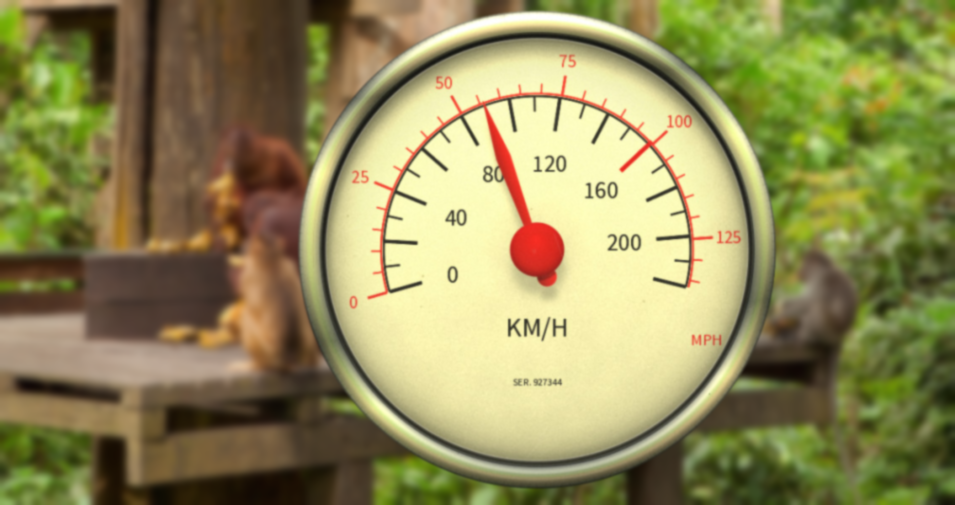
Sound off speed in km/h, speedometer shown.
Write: 90 km/h
